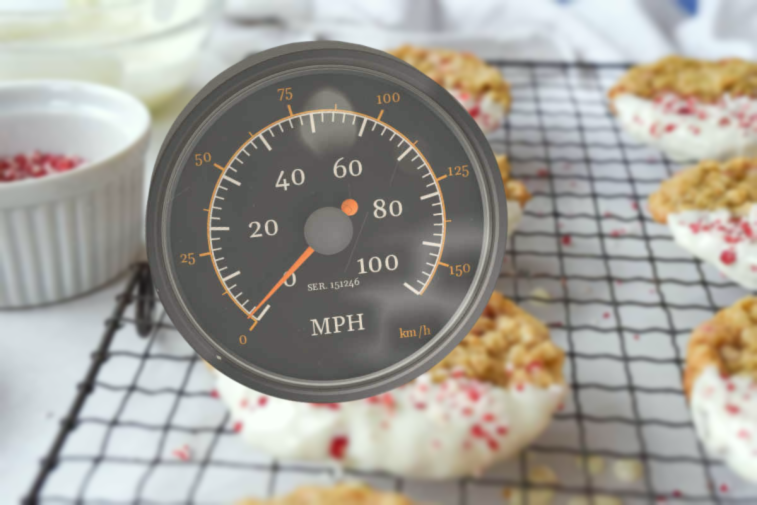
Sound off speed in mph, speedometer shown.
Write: 2 mph
